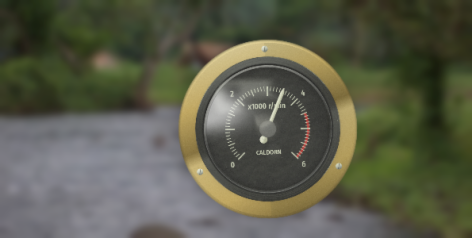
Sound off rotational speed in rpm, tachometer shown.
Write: 3500 rpm
